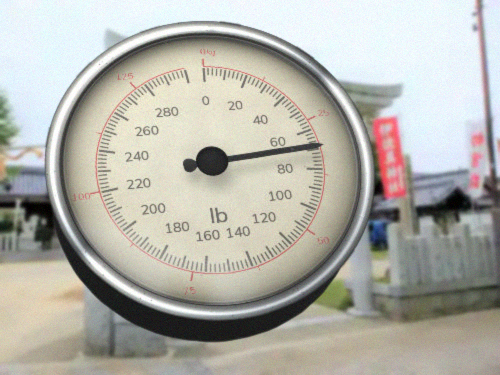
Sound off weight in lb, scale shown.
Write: 70 lb
